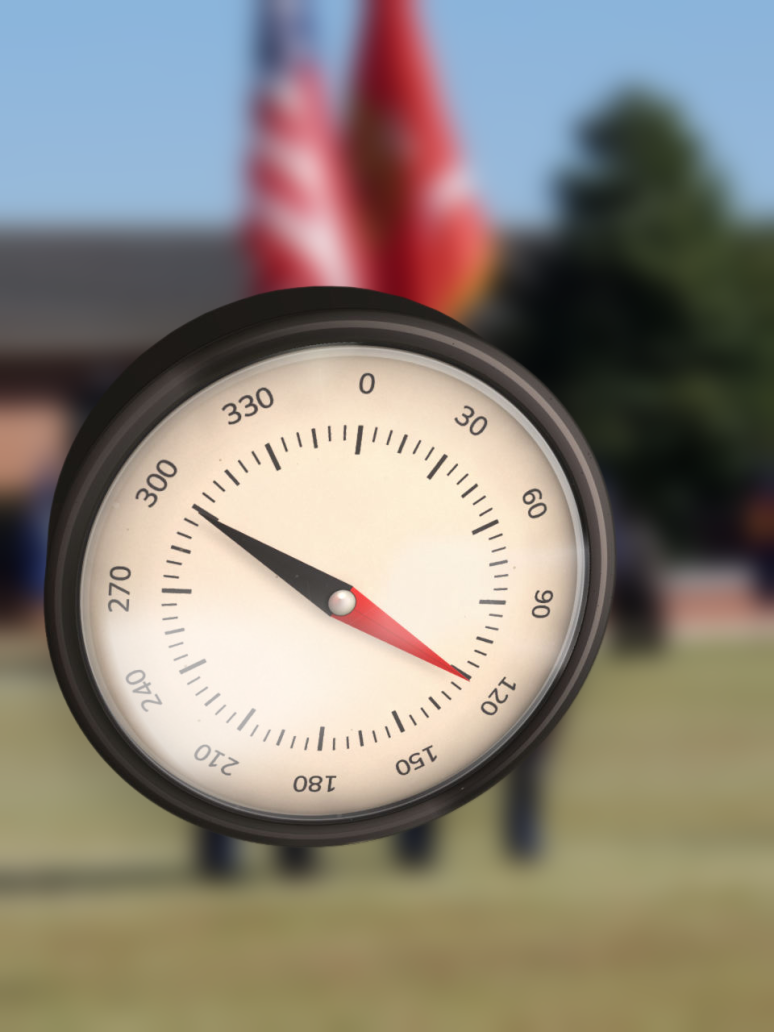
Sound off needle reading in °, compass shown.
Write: 120 °
